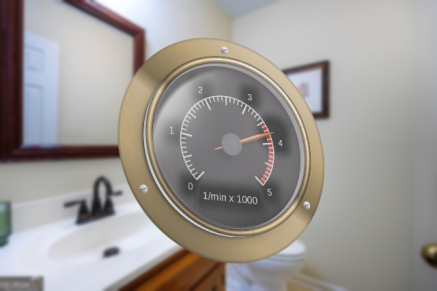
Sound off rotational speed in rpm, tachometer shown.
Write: 3800 rpm
